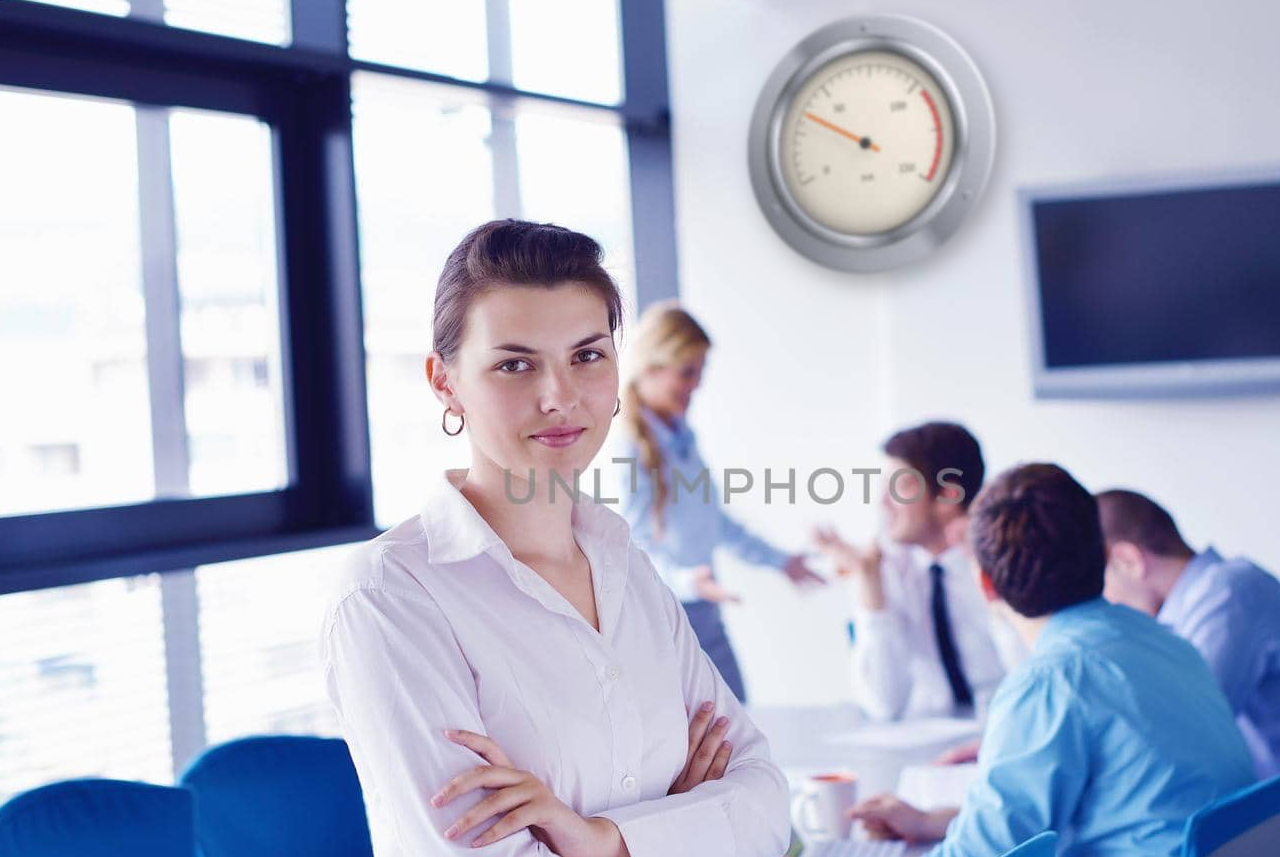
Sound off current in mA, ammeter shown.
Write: 35 mA
